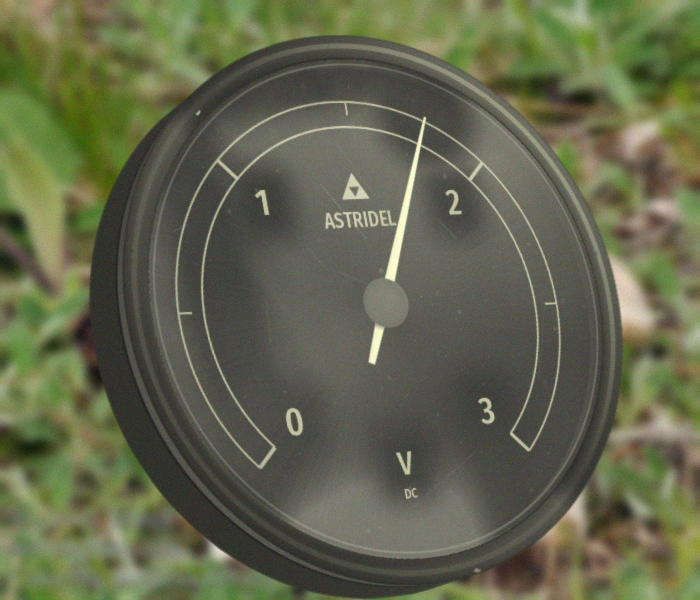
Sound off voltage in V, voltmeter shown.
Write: 1.75 V
